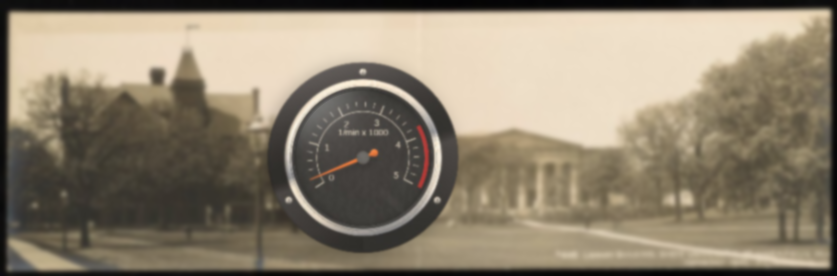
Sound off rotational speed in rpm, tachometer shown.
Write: 200 rpm
